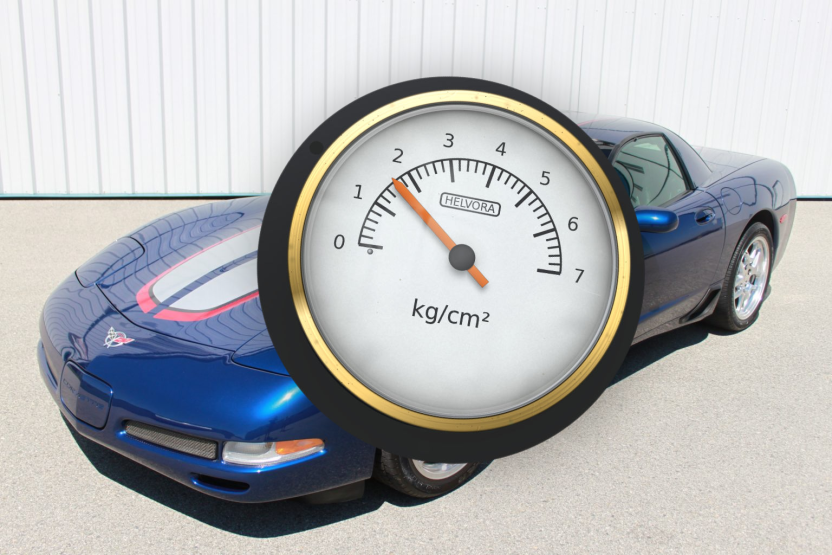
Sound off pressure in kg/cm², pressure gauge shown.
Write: 1.6 kg/cm²
